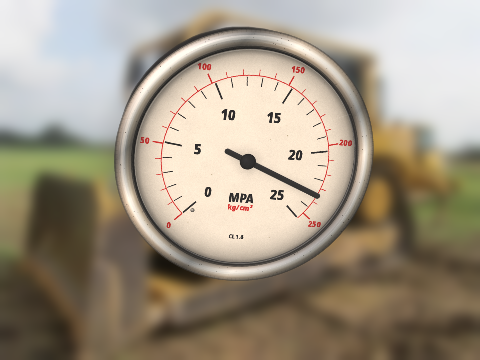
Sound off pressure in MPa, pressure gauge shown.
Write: 23 MPa
